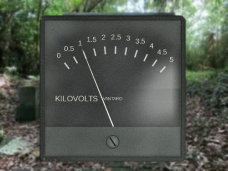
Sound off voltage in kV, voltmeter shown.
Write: 1 kV
